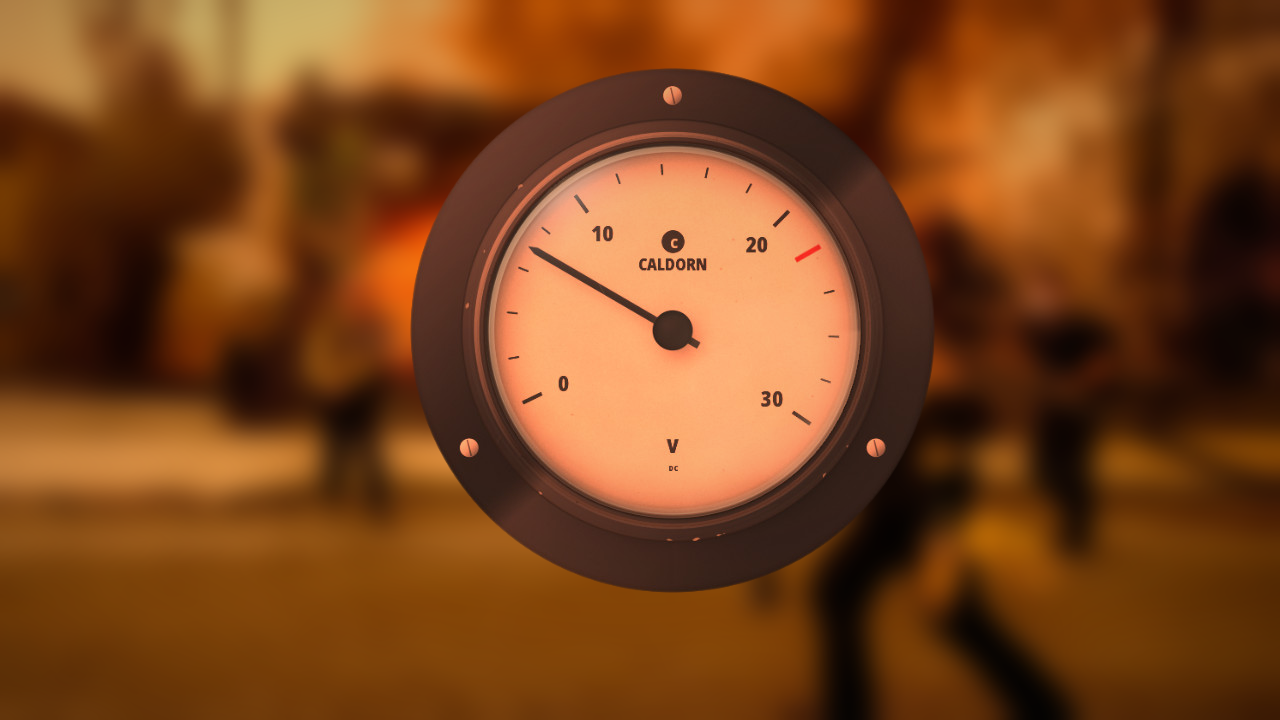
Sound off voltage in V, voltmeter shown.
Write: 7 V
